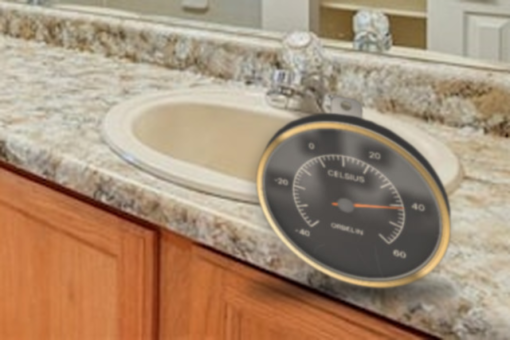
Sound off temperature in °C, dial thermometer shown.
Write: 40 °C
